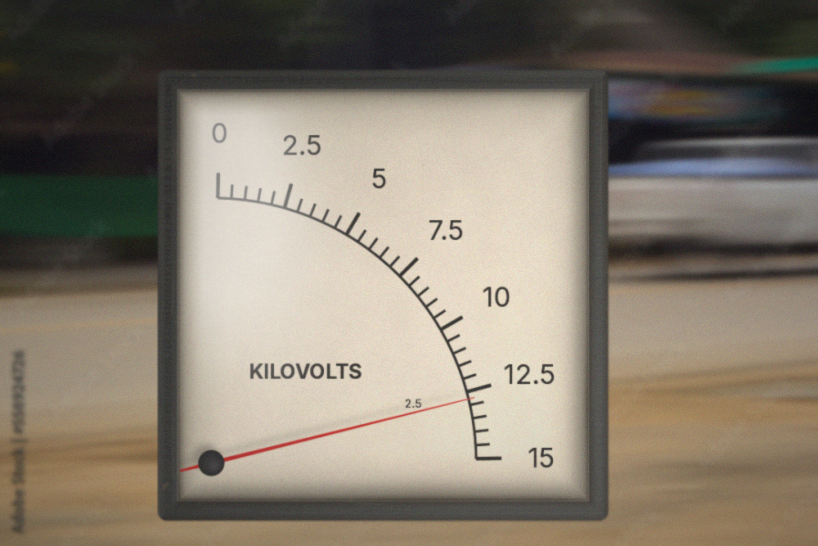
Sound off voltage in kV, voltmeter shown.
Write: 12.75 kV
